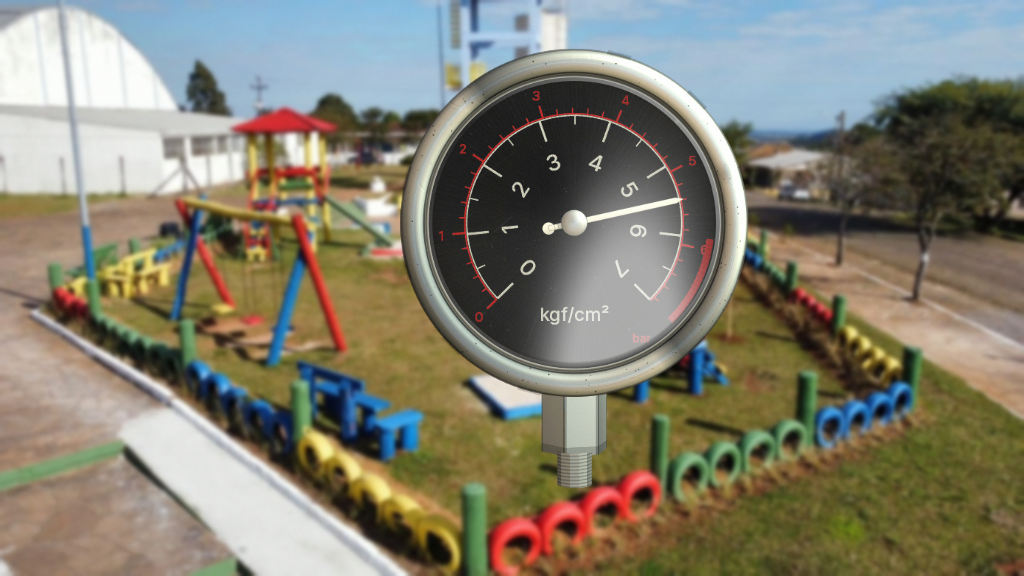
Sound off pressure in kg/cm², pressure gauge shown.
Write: 5.5 kg/cm²
